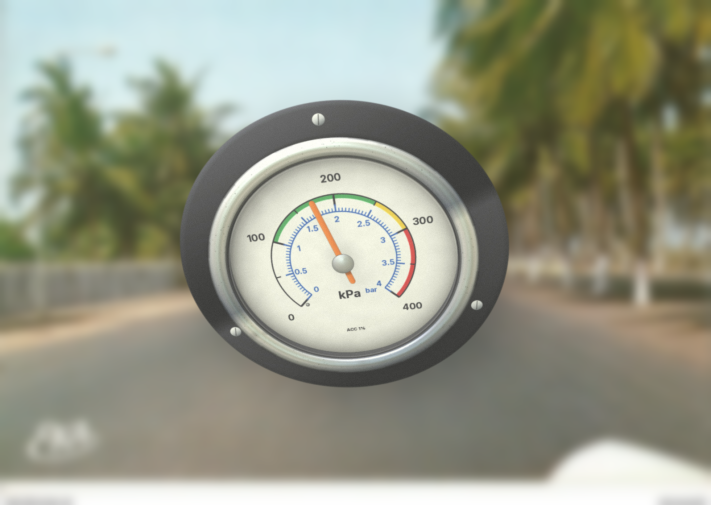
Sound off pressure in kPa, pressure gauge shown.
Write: 175 kPa
